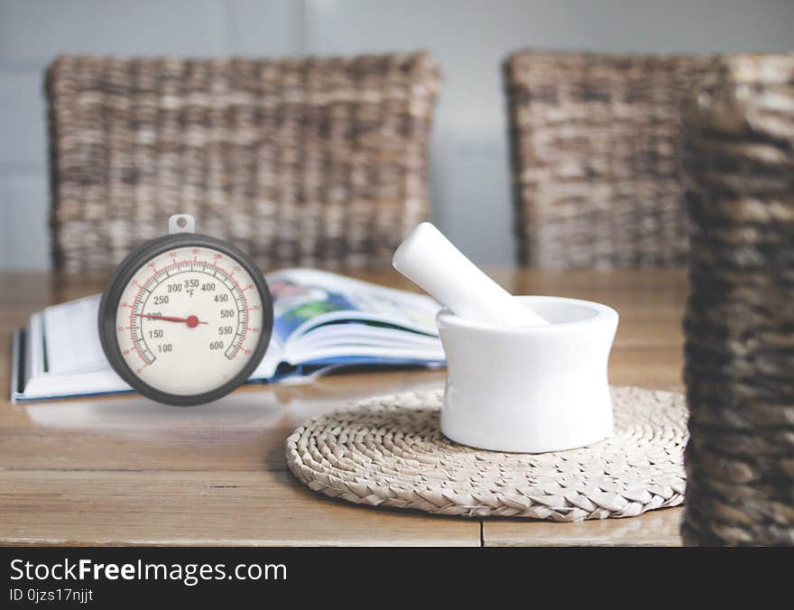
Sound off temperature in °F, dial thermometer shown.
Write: 200 °F
